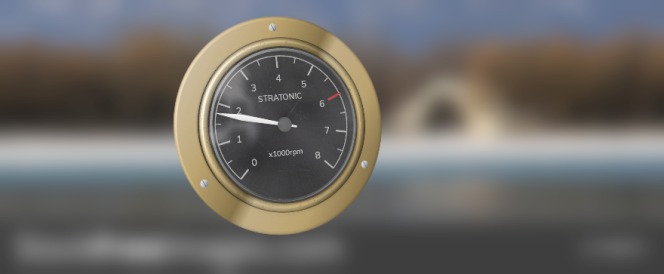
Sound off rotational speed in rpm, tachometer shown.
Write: 1750 rpm
